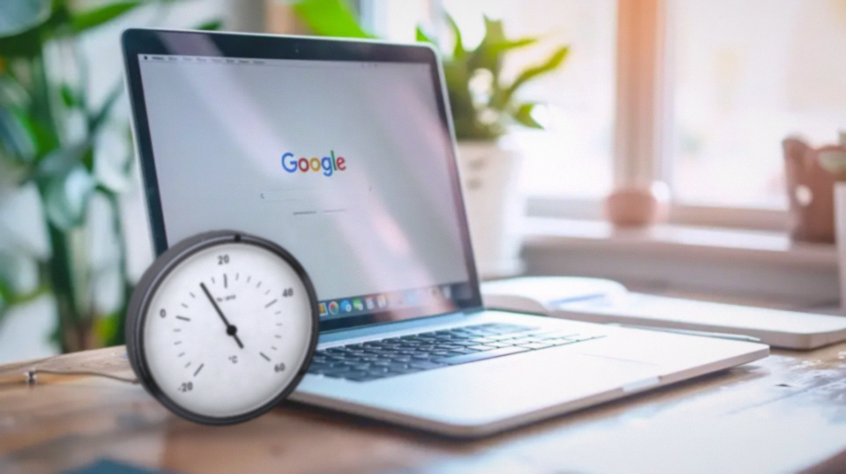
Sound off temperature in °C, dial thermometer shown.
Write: 12 °C
